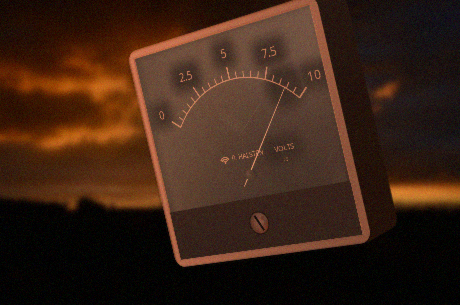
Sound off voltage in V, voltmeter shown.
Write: 9 V
